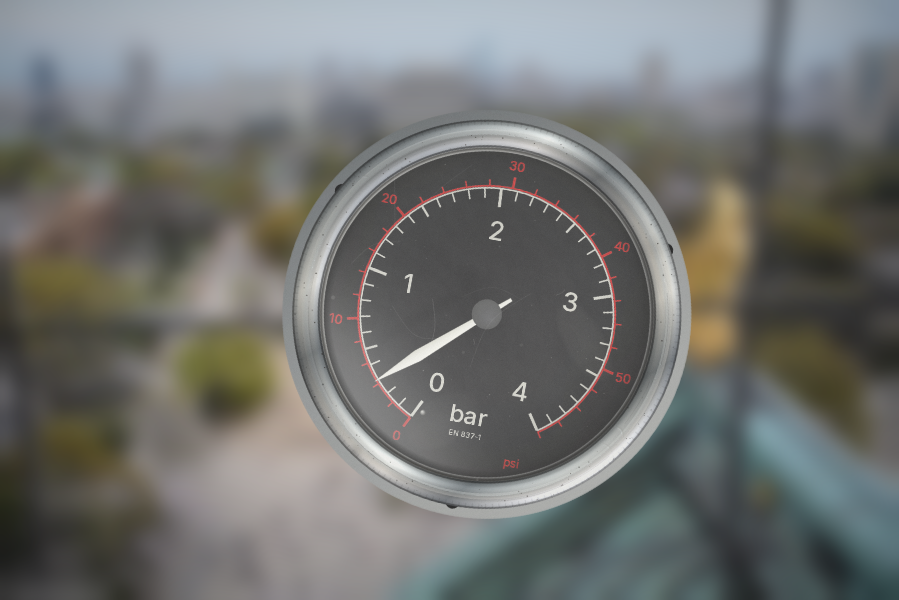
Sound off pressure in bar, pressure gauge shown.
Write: 0.3 bar
